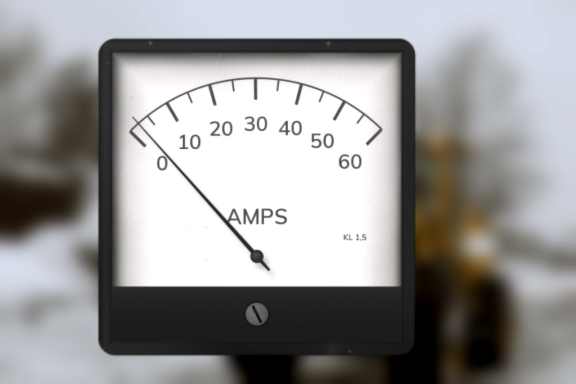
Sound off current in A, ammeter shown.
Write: 2.5 A
